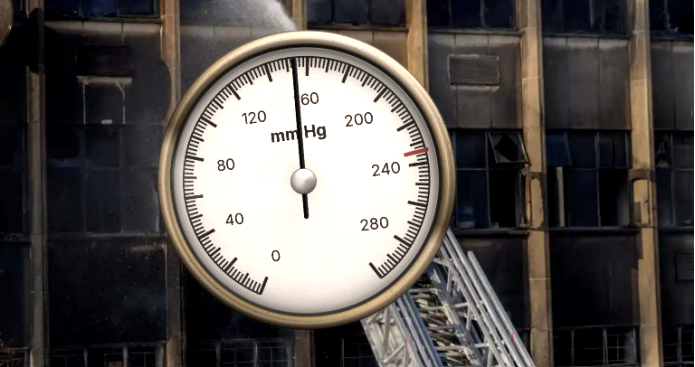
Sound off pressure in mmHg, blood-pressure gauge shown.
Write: 154 mmHg
